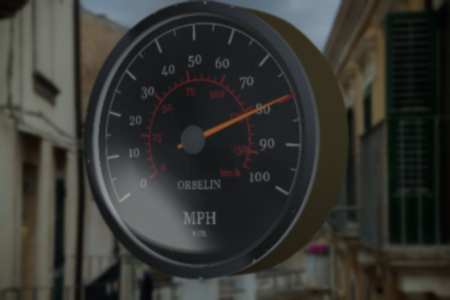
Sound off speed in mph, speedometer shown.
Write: 80 mph
